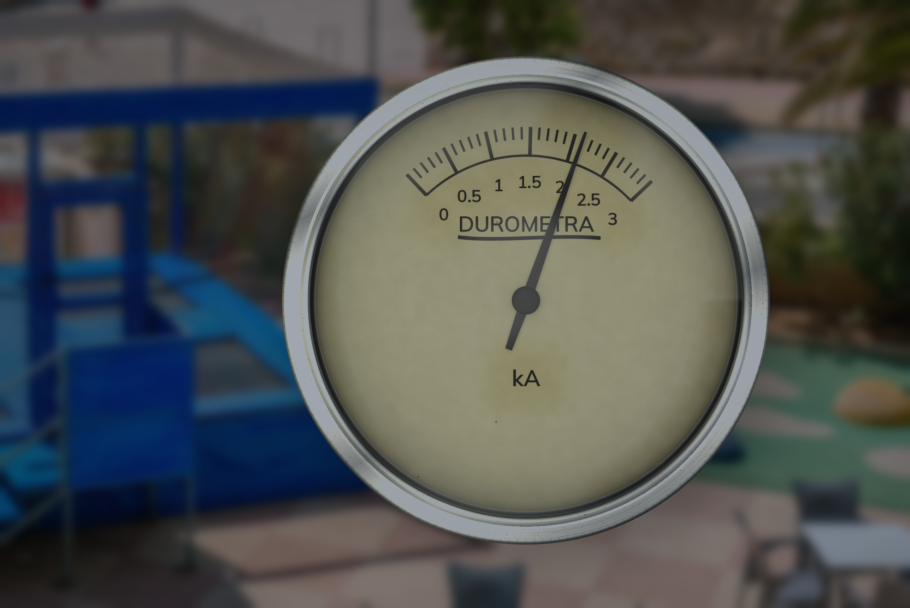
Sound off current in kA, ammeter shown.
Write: 2.1 kA
